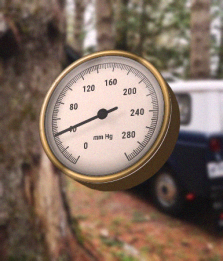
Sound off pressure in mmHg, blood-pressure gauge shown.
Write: 40 mmHg
